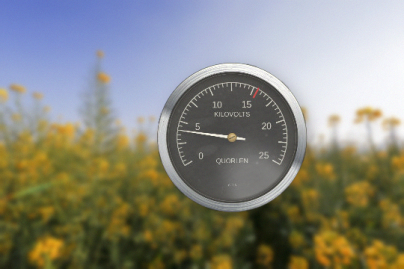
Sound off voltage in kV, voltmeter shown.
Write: 4 kV
